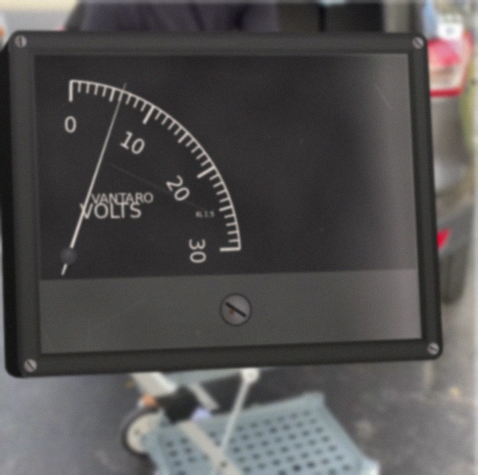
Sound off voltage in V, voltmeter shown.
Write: 6 V
